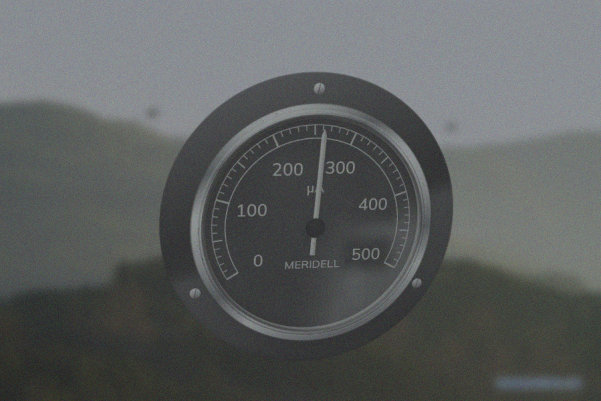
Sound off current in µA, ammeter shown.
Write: 260 µA
